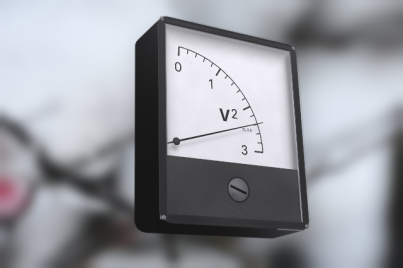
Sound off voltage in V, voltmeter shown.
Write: 2.4 V
